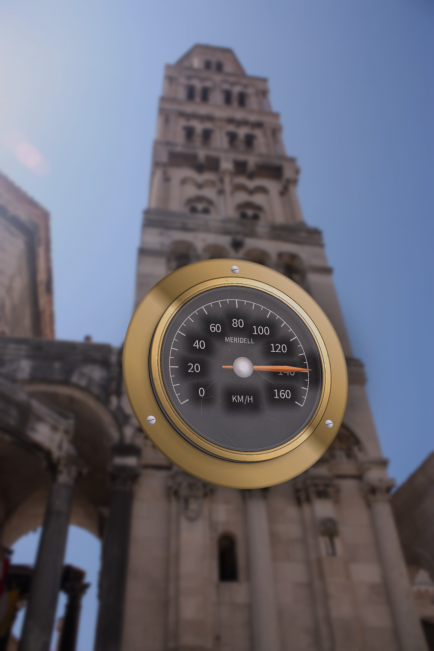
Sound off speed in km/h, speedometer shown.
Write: 140 km/h
